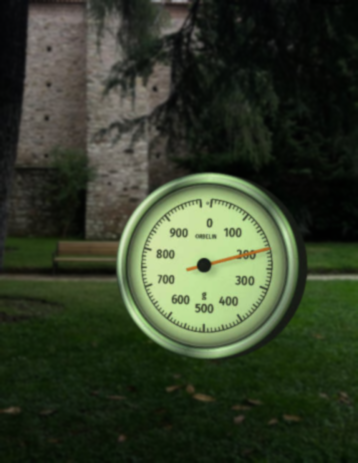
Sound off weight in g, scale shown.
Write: 200 g
